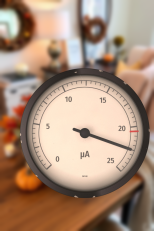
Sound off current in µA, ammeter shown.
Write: 22.5 µA
